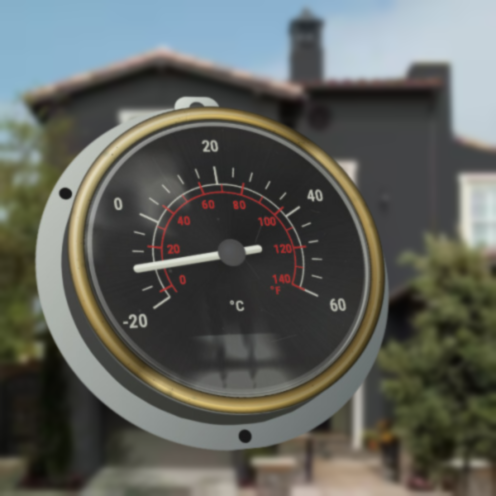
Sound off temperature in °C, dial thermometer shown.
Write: -12 °C
